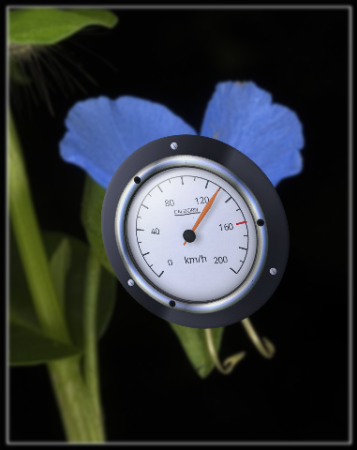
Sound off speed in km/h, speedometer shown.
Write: 130 km/h
